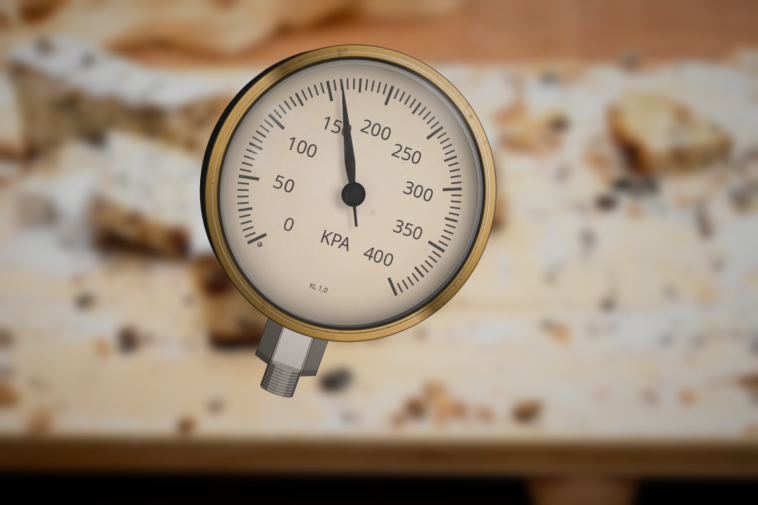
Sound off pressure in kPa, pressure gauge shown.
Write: 160 kPa
